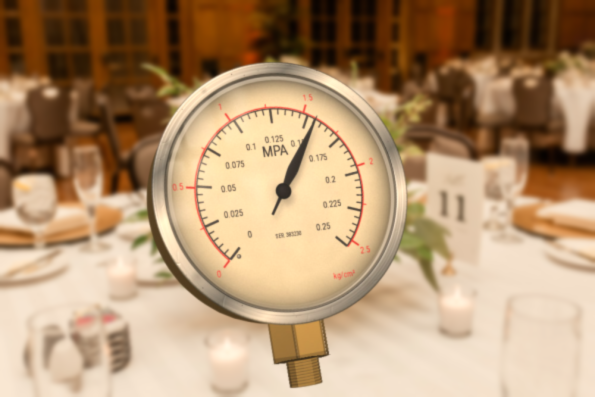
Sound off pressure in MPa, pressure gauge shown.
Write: 0.155 MPa
